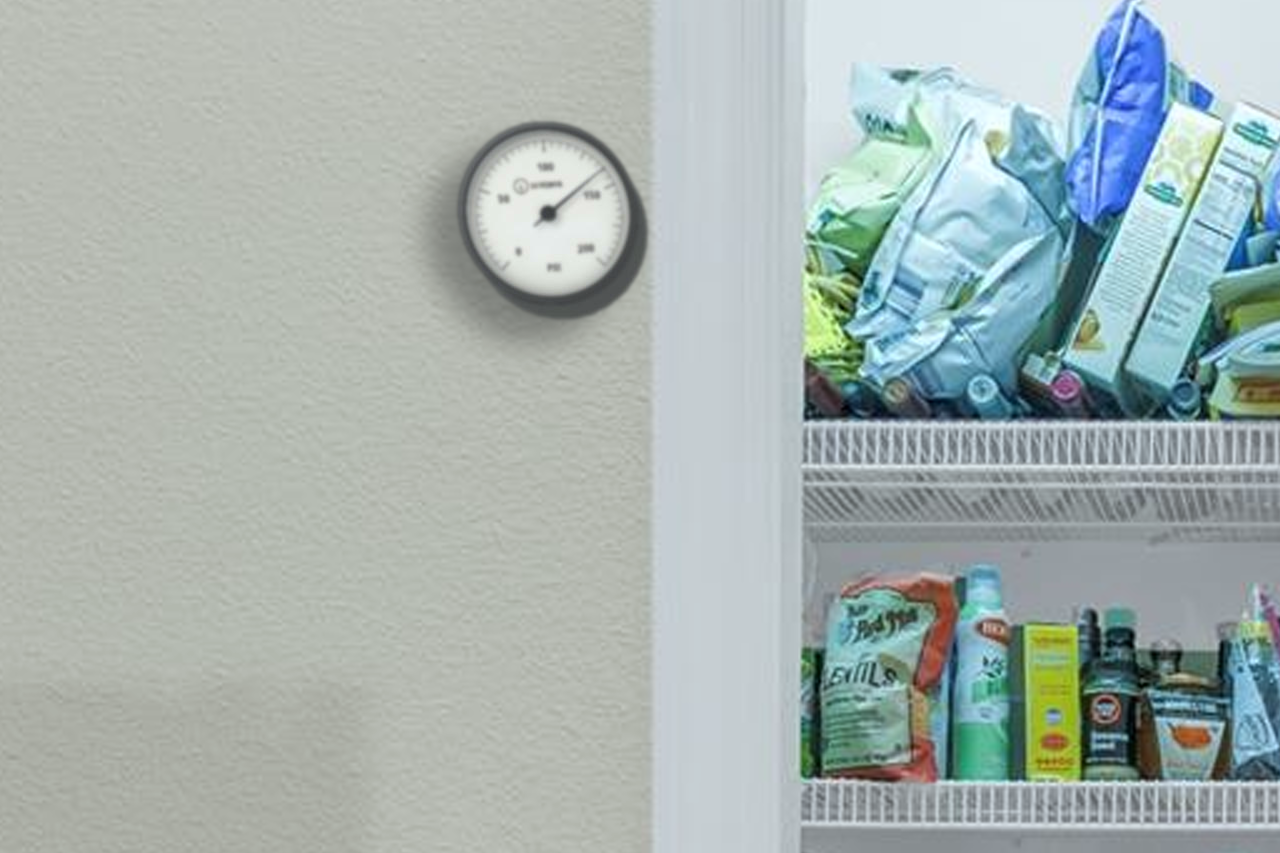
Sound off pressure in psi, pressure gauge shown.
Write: 140 psi
